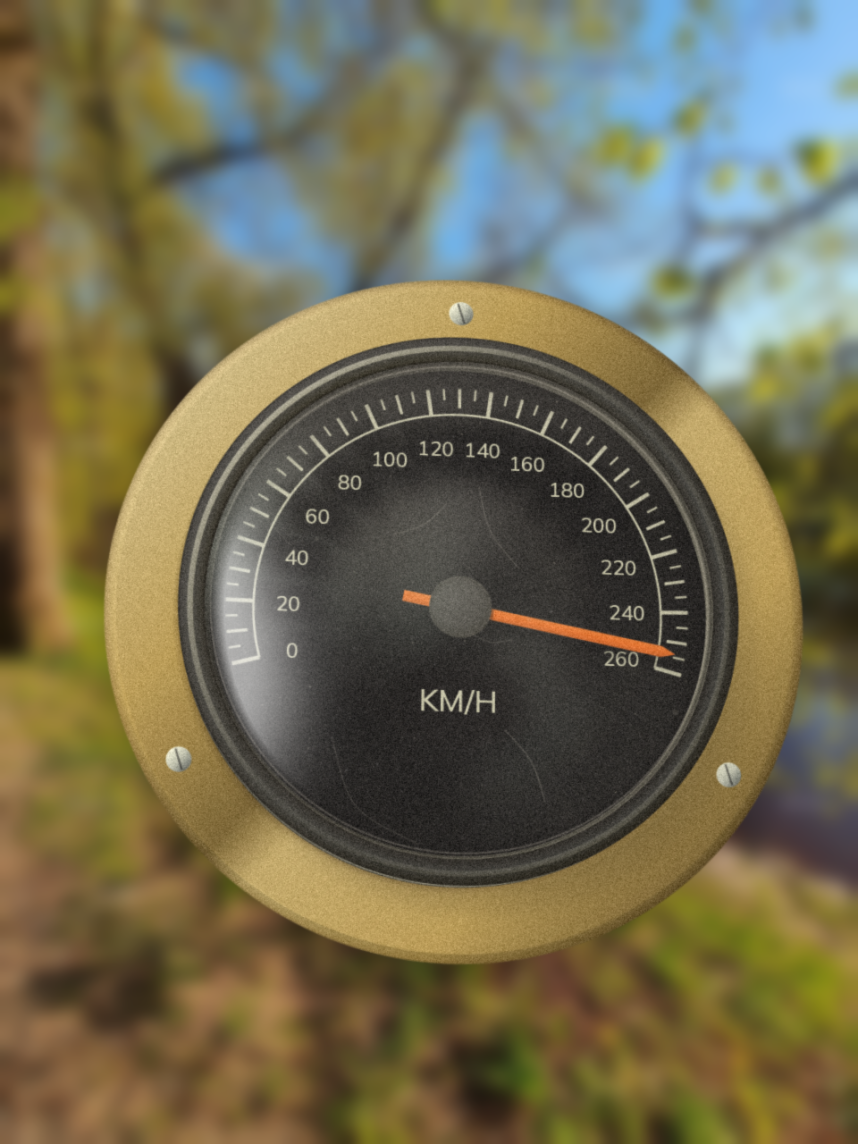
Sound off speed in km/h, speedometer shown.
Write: 255 km/h
